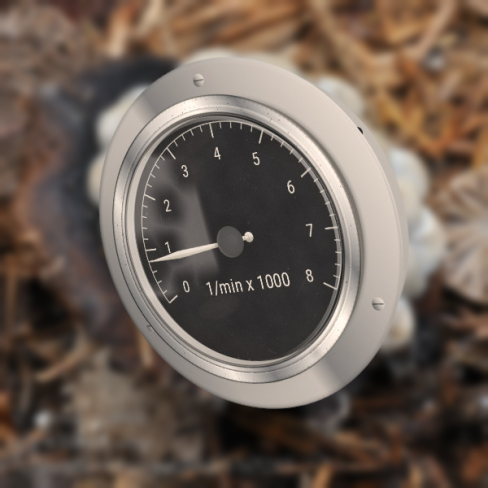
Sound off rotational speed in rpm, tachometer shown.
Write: 800 rpm
